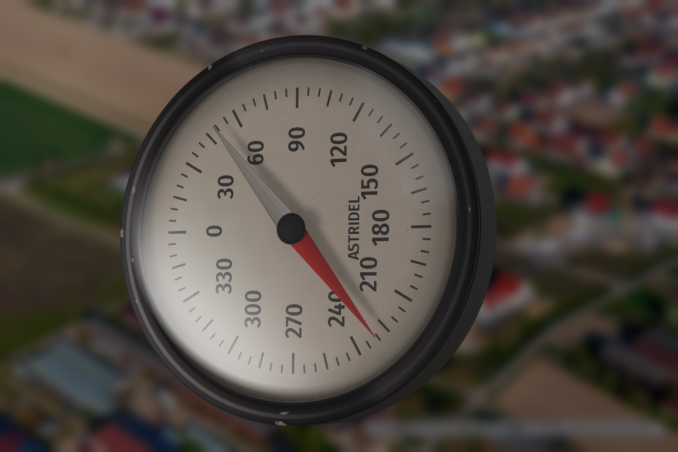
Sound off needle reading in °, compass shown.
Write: 230 °
